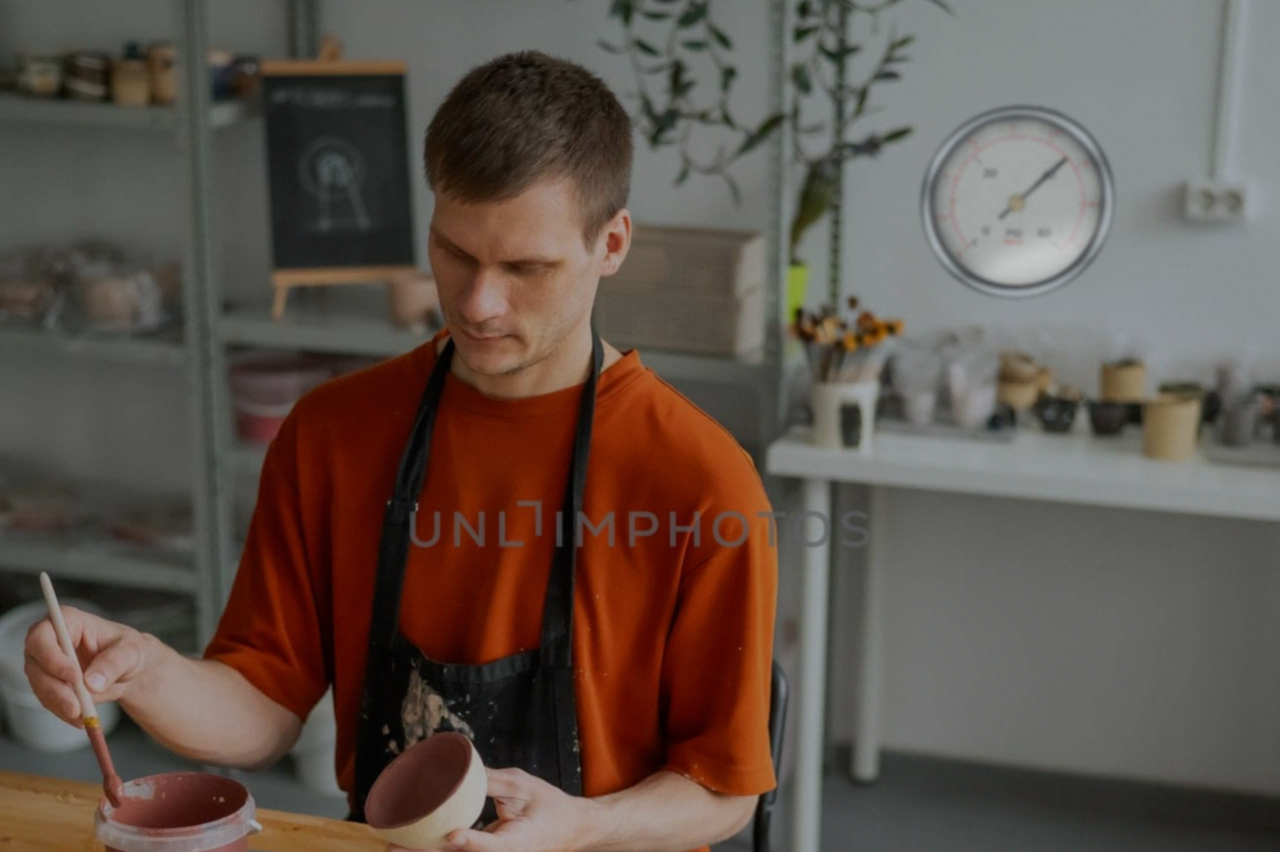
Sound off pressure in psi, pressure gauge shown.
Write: 40 psi
